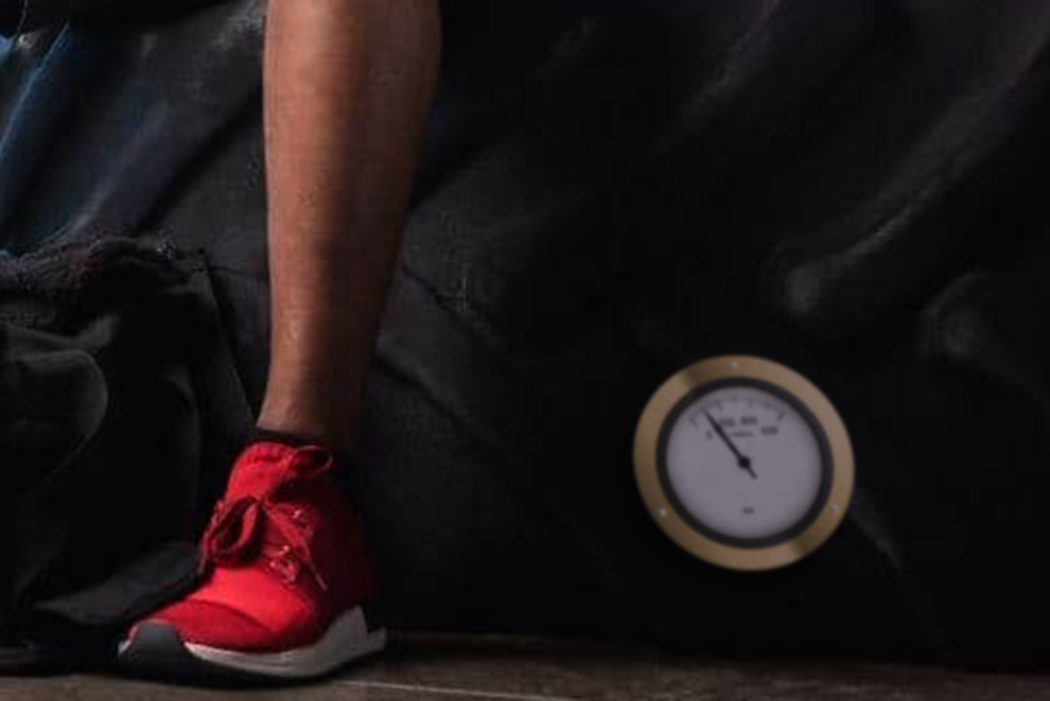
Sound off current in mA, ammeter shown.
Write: 100 mA
